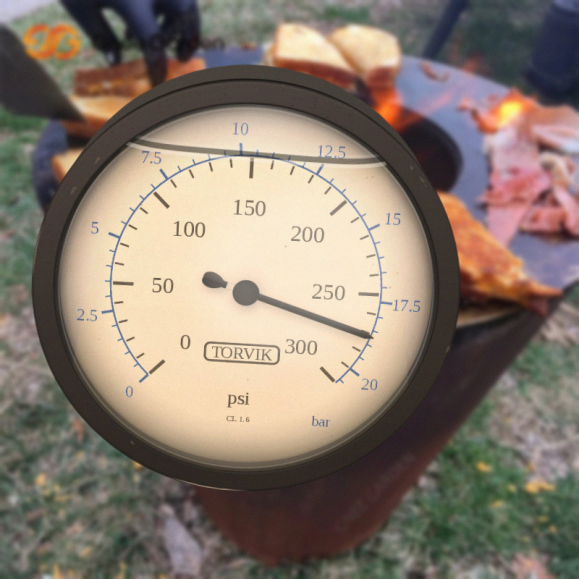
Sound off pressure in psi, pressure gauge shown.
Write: 270 psi
